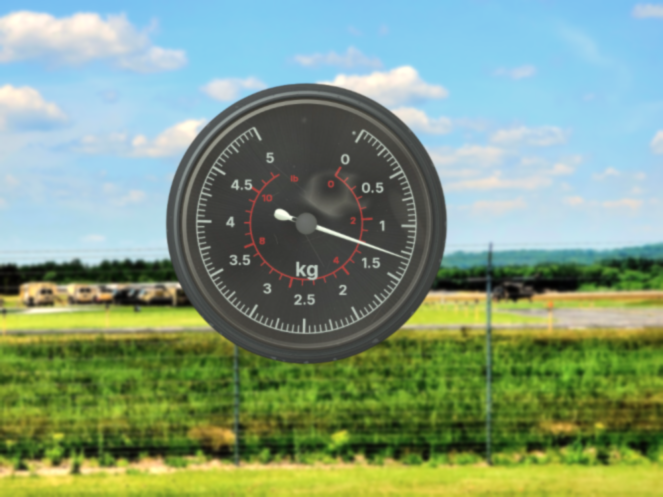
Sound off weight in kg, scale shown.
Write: 1.3 kg
